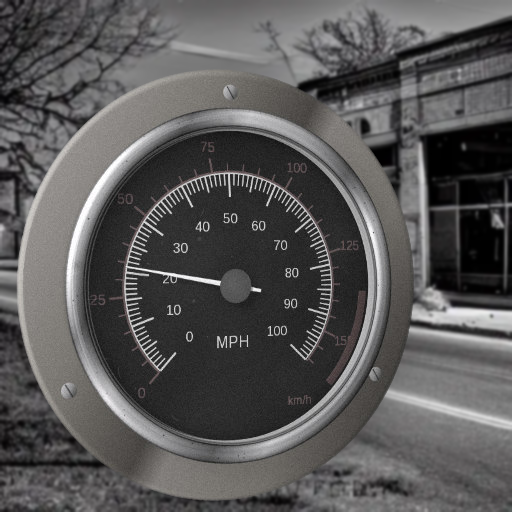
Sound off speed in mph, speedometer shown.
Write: 21 mph
